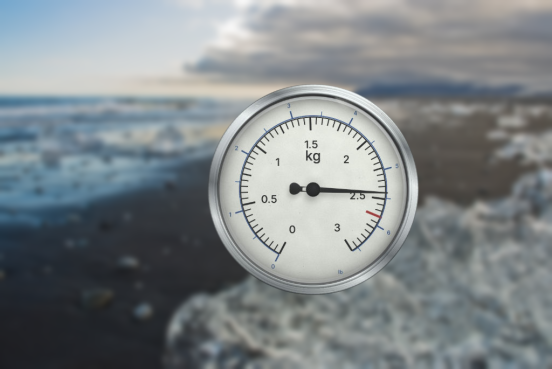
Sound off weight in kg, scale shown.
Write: 2.45 kg
